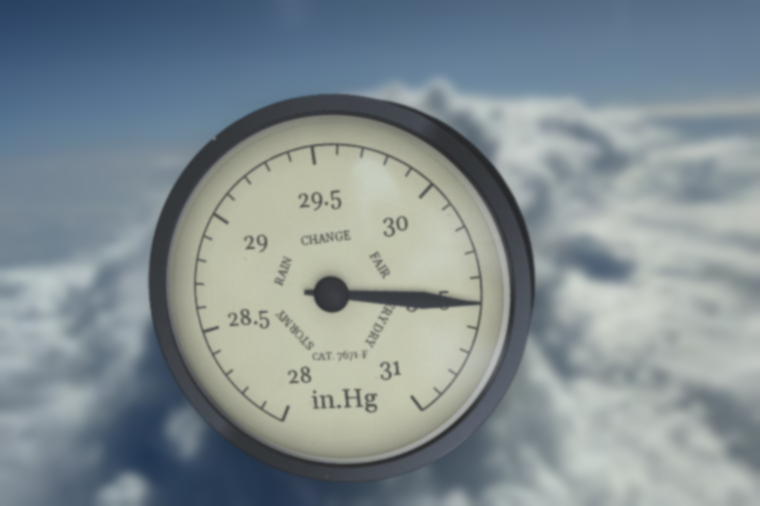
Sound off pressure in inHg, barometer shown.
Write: 30.5 inHg
